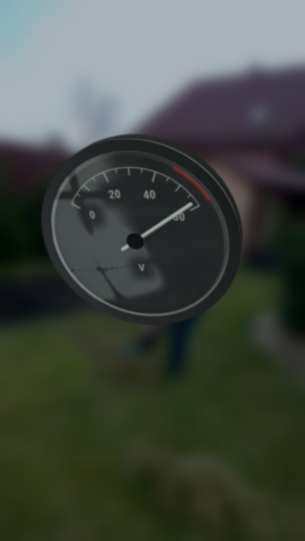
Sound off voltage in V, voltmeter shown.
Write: 57.5 V
